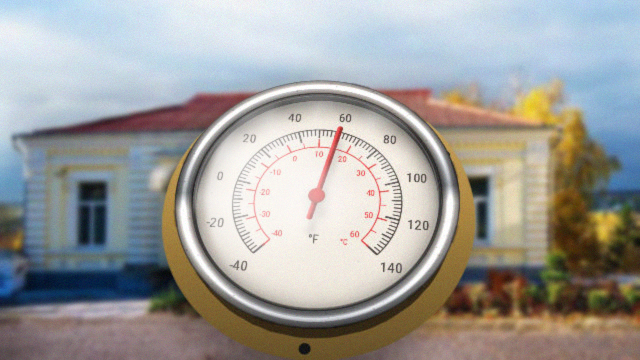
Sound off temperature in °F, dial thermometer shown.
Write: 60 °F
